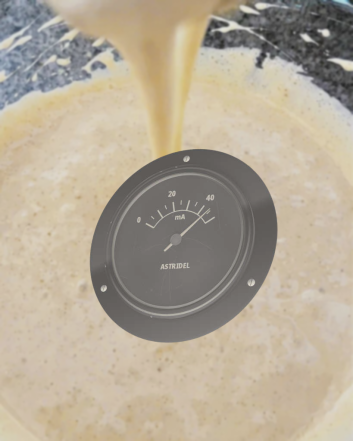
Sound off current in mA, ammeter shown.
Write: 45 mA
